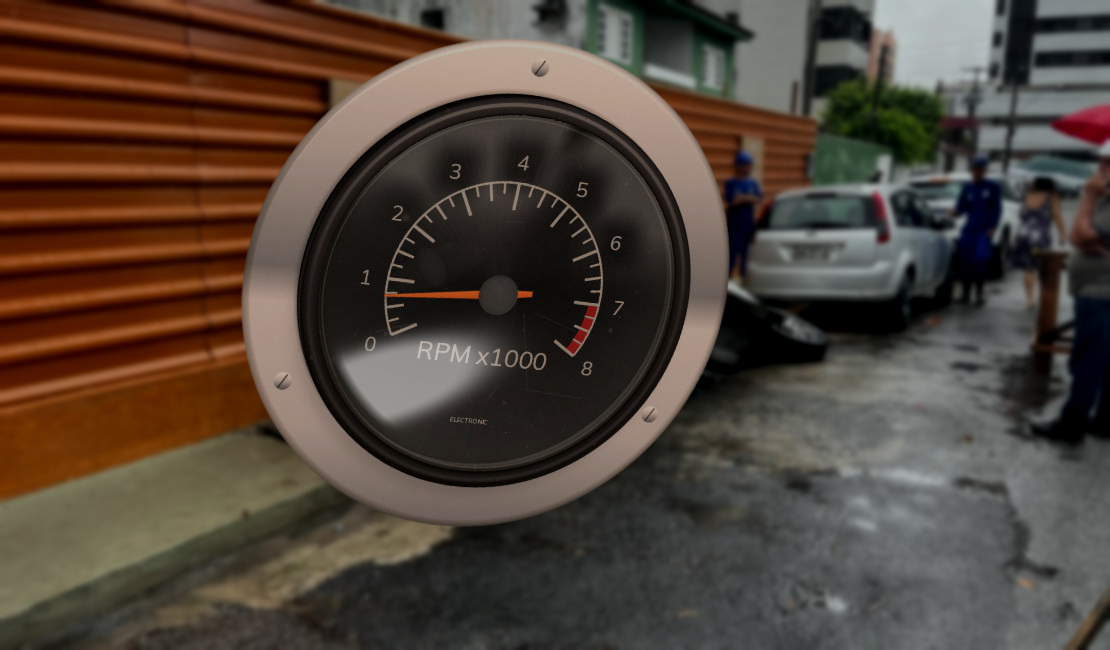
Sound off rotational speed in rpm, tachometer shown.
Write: 750 rpm
